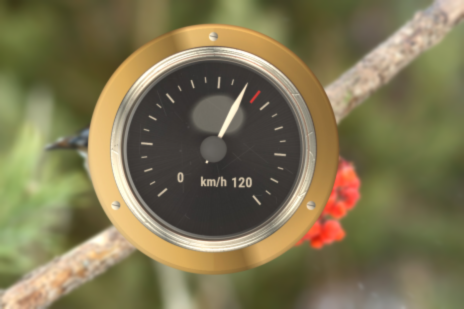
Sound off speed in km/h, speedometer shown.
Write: 70 km/h
